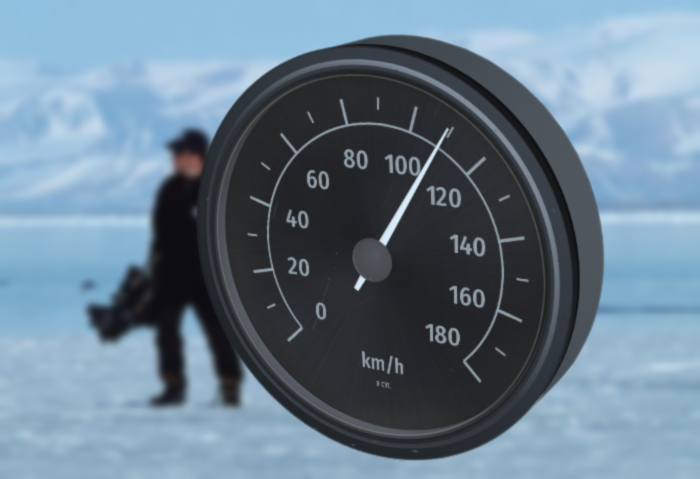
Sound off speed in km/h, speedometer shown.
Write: 110 km/h
